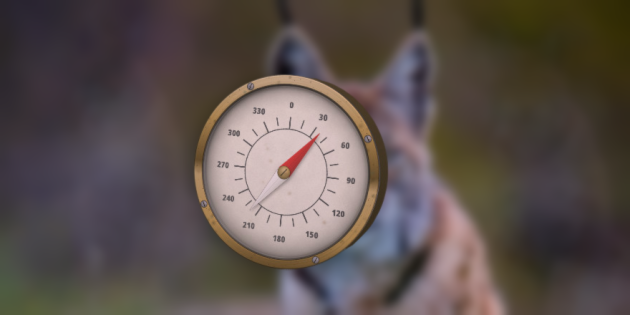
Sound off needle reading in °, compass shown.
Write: 37.5 °
